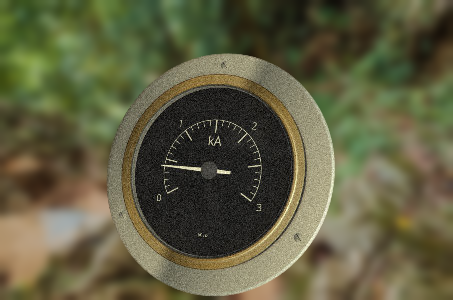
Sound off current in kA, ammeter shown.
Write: 0.4 kA
